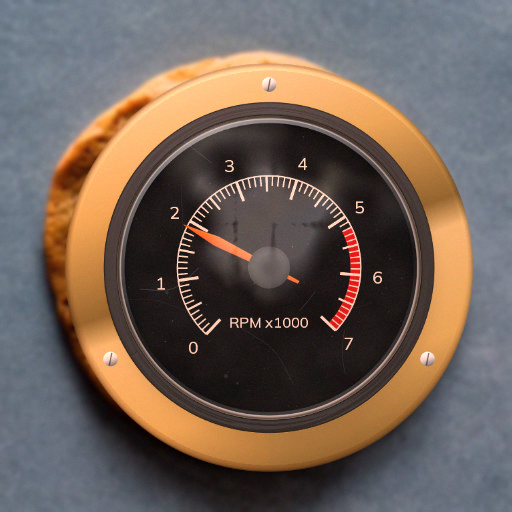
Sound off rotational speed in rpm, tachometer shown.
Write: 1900 rpm
